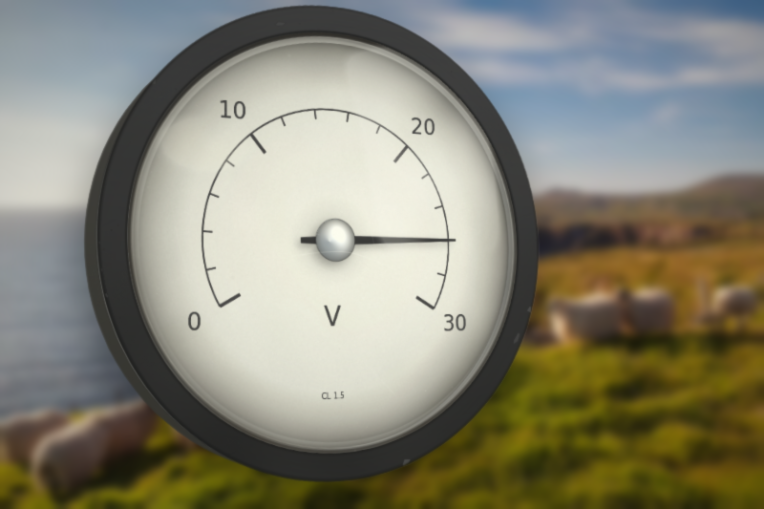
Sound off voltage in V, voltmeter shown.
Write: 26 V
